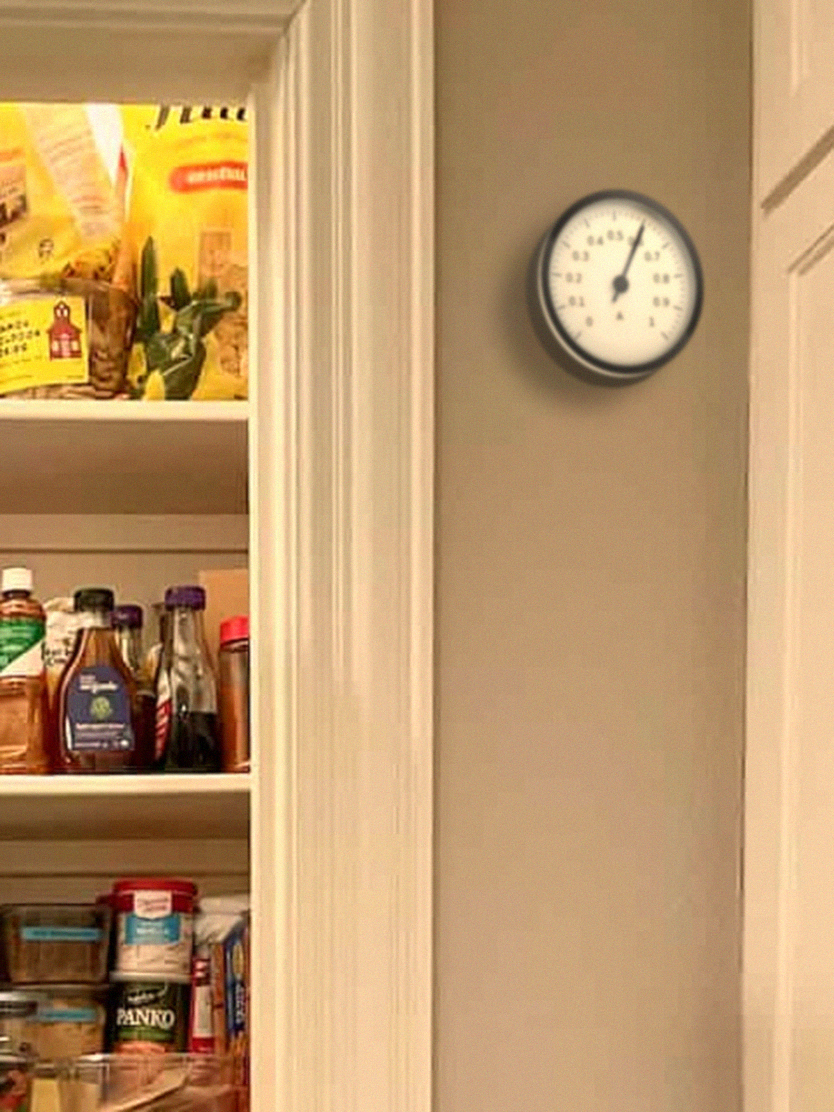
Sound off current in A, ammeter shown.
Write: 0.6 A
